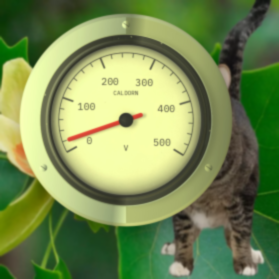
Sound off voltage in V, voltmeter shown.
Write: 20 V
